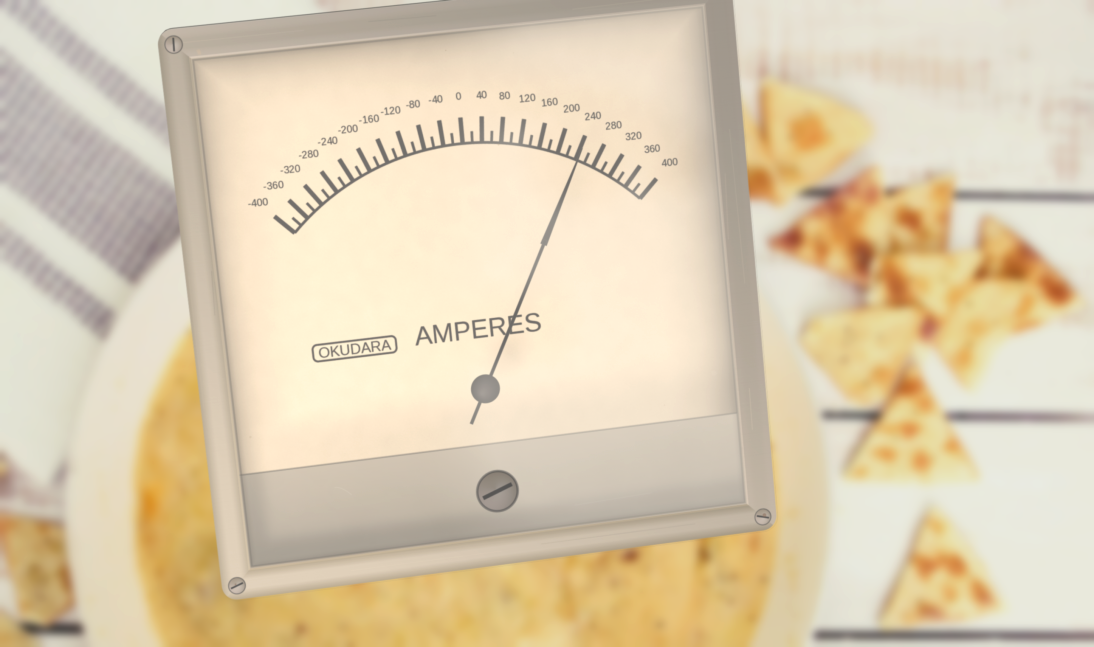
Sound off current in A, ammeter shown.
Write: 240 A
